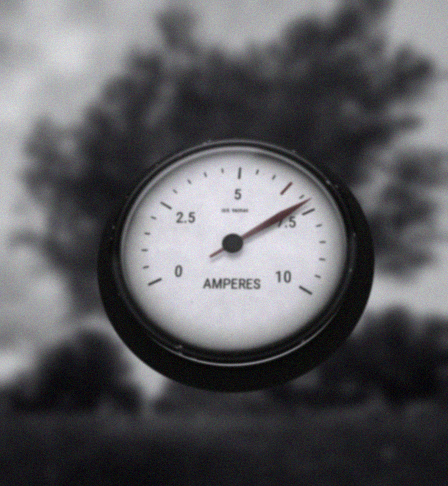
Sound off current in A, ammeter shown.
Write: 7.25 A
